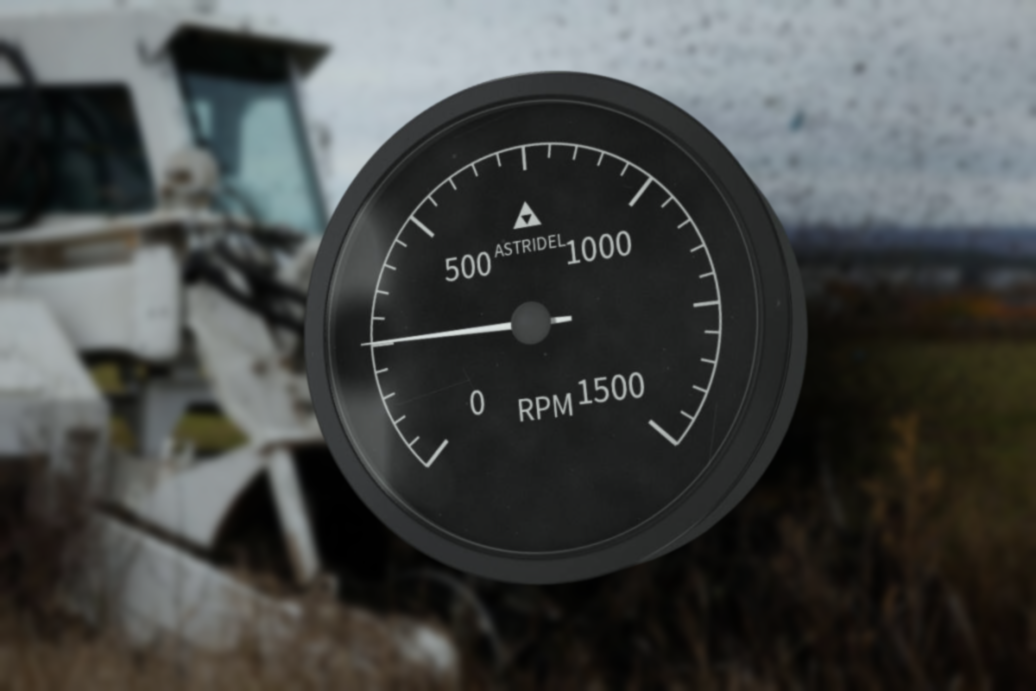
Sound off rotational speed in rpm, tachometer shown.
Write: 250 rpm
